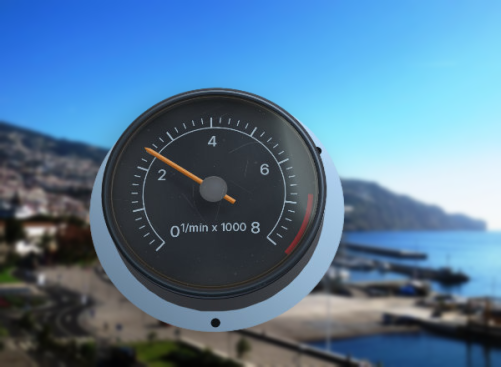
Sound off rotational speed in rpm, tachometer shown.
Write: 2400 rpm
